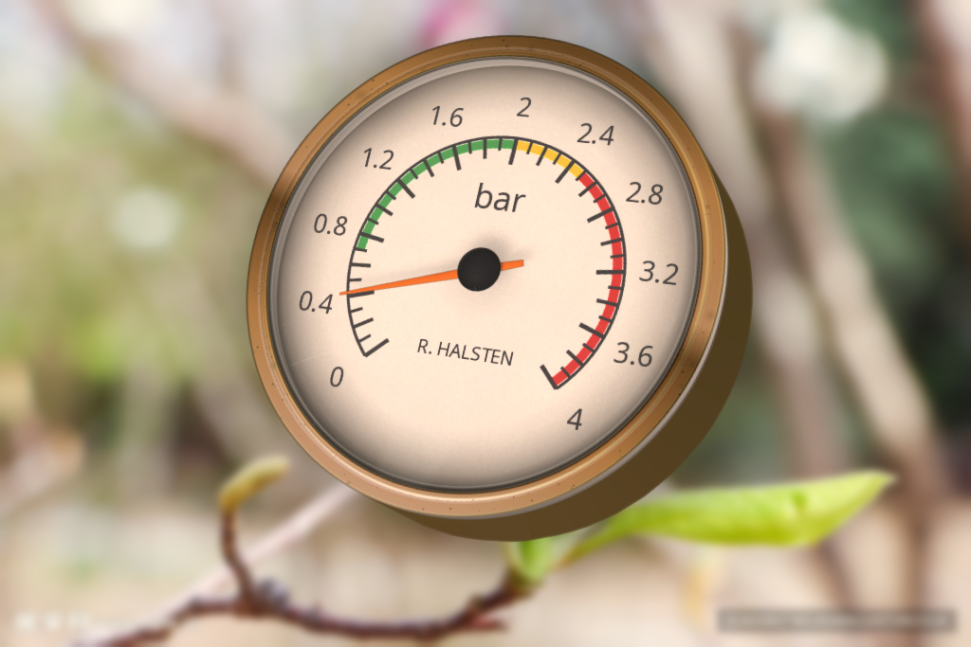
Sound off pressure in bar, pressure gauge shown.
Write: 0.4 bar
